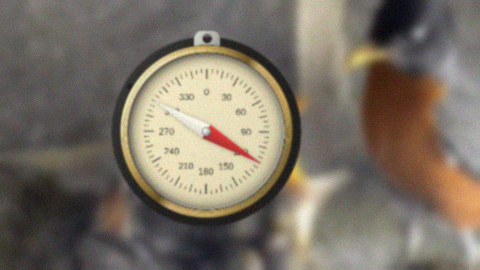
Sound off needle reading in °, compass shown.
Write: 120 °
